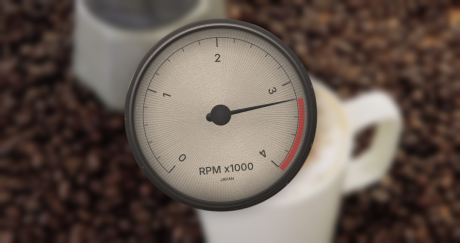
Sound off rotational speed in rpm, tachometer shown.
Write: 3200 rpm
